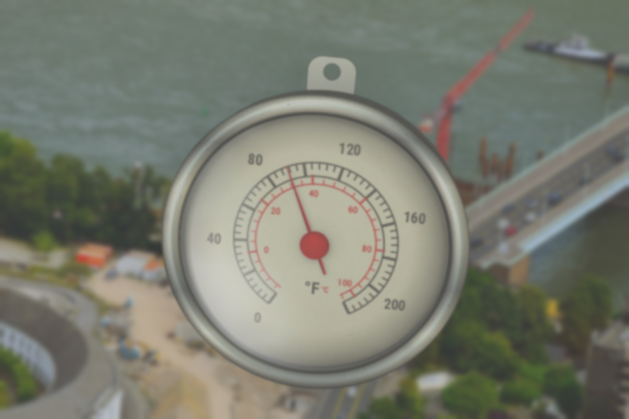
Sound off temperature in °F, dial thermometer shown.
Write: 92 °F
